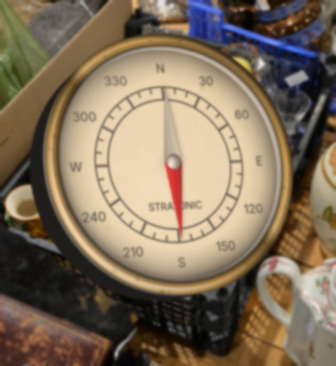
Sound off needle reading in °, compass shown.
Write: 180 °
